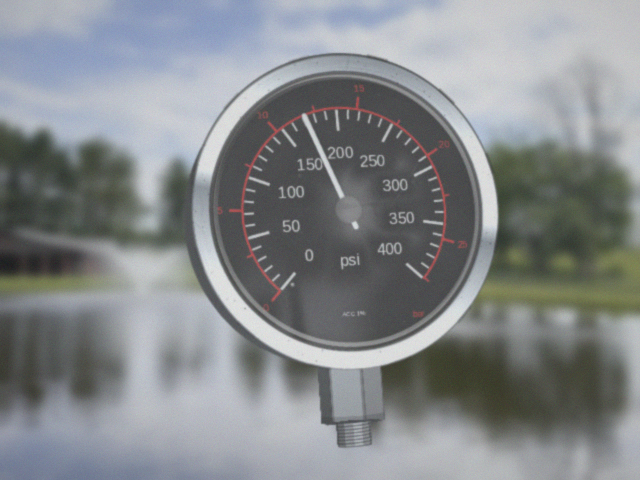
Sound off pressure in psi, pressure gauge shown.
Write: 170 psi
